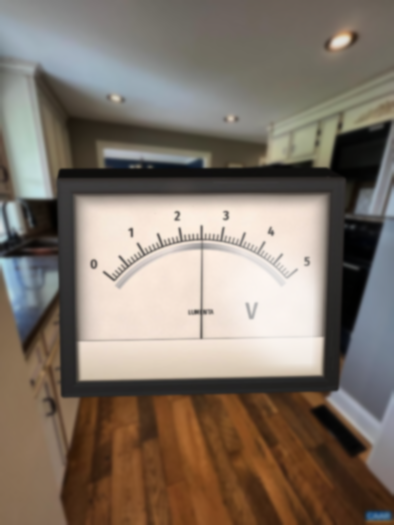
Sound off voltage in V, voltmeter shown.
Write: 2.5 V
